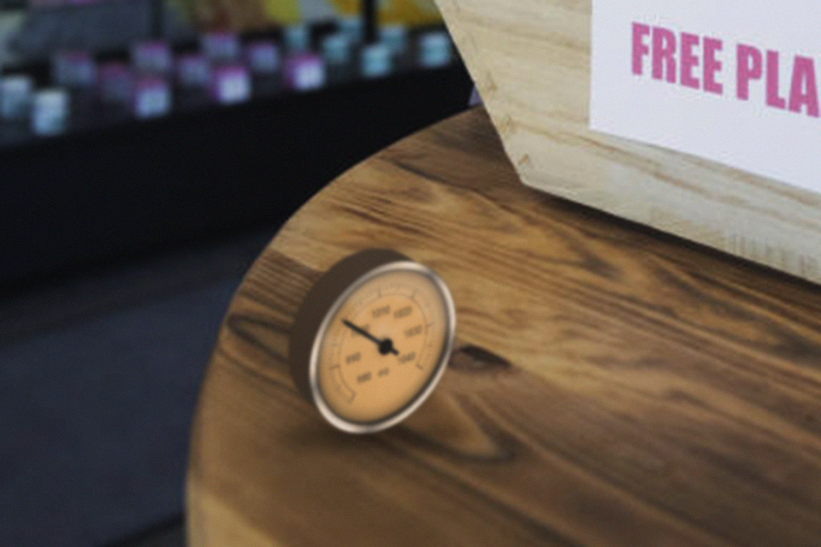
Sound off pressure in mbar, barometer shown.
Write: 1000 mbar
